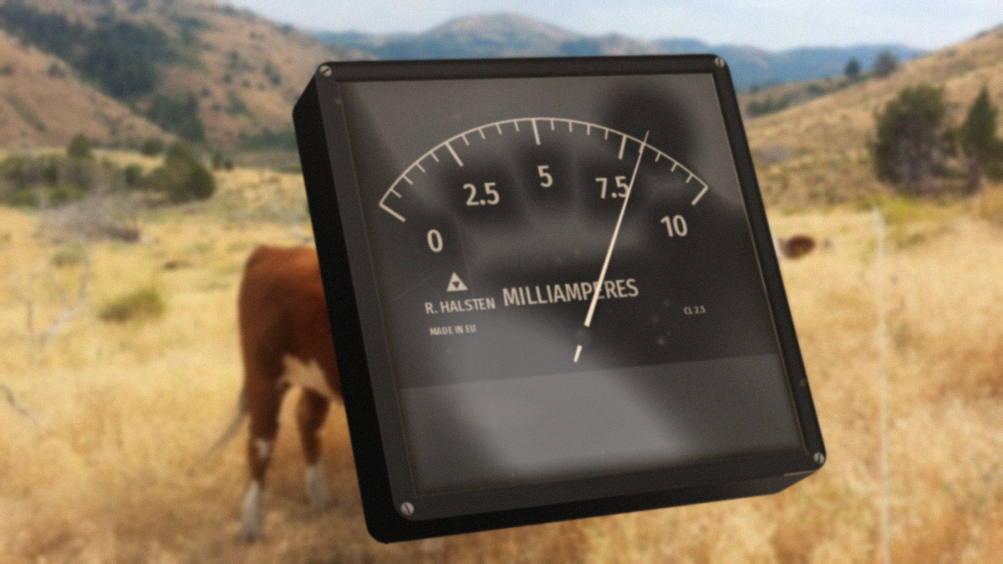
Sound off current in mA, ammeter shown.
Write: 8 mA
